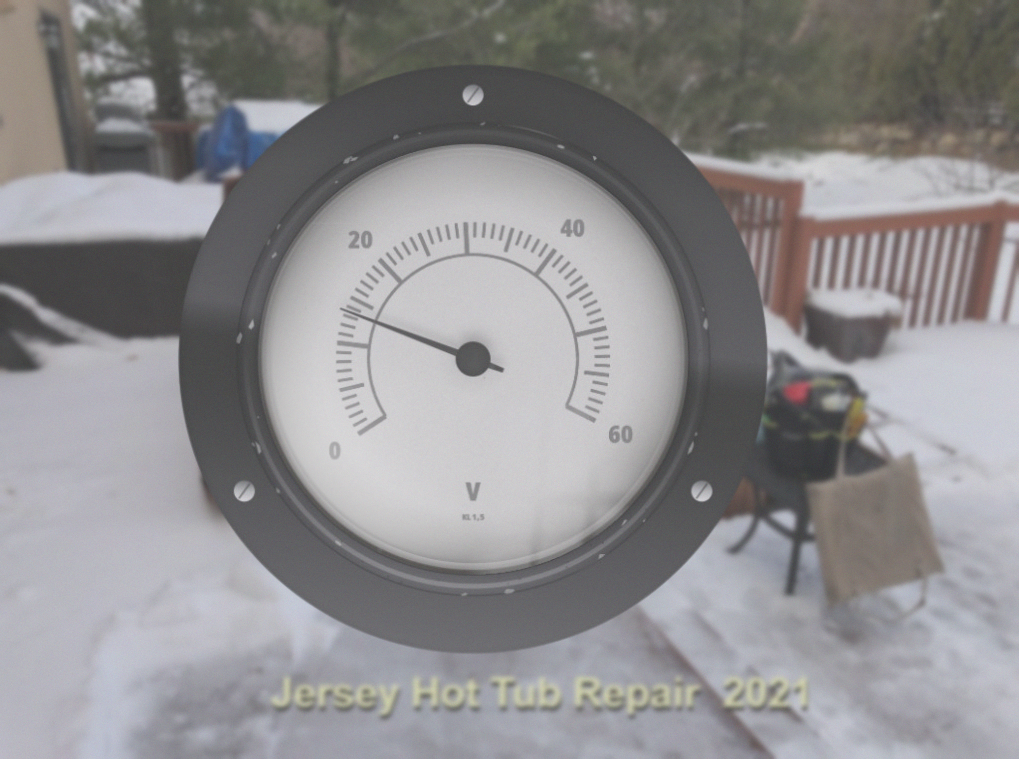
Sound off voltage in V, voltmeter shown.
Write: 13.5 V
